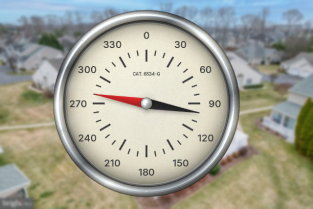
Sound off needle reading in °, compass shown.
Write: 280 °
